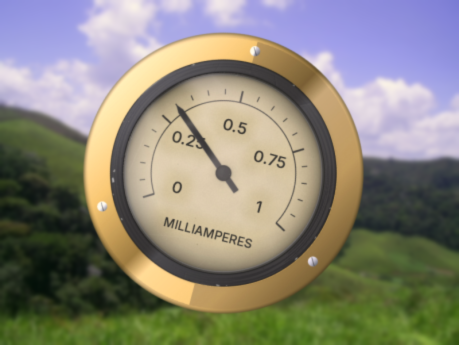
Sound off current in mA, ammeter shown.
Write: 0.3 mA
